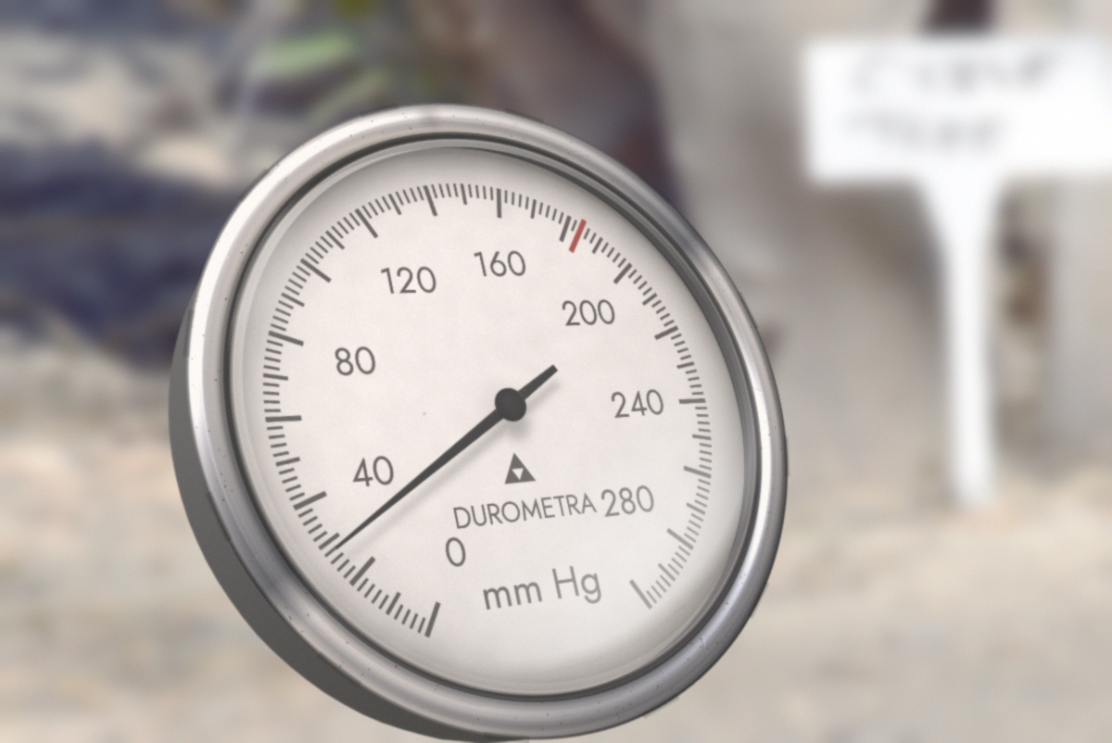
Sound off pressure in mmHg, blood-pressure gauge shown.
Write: 28 mmHg
